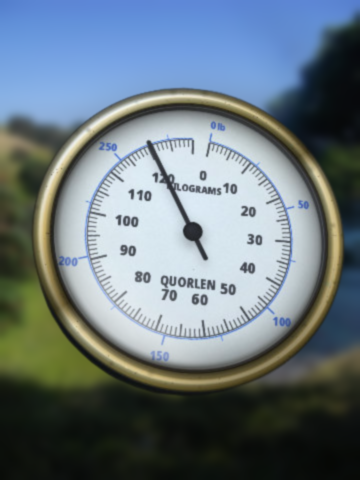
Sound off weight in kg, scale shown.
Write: 120 kg
